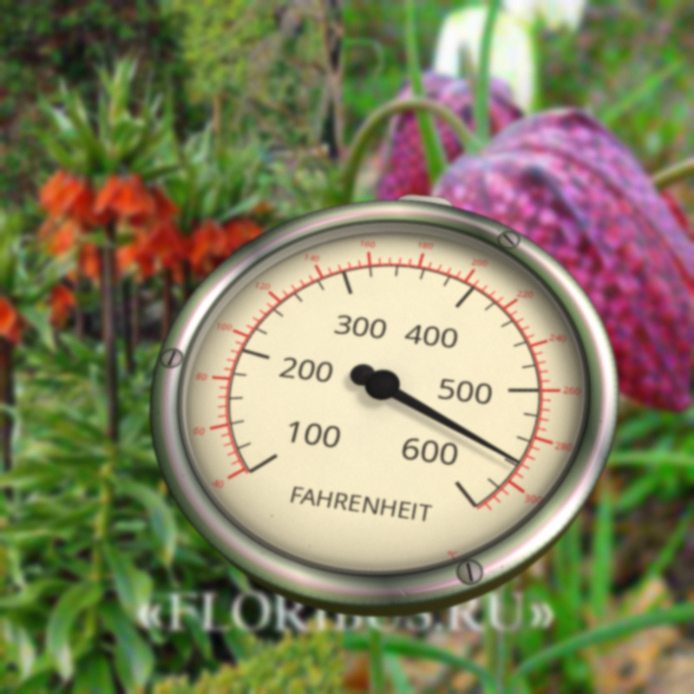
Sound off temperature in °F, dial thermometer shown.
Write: 560 °F
